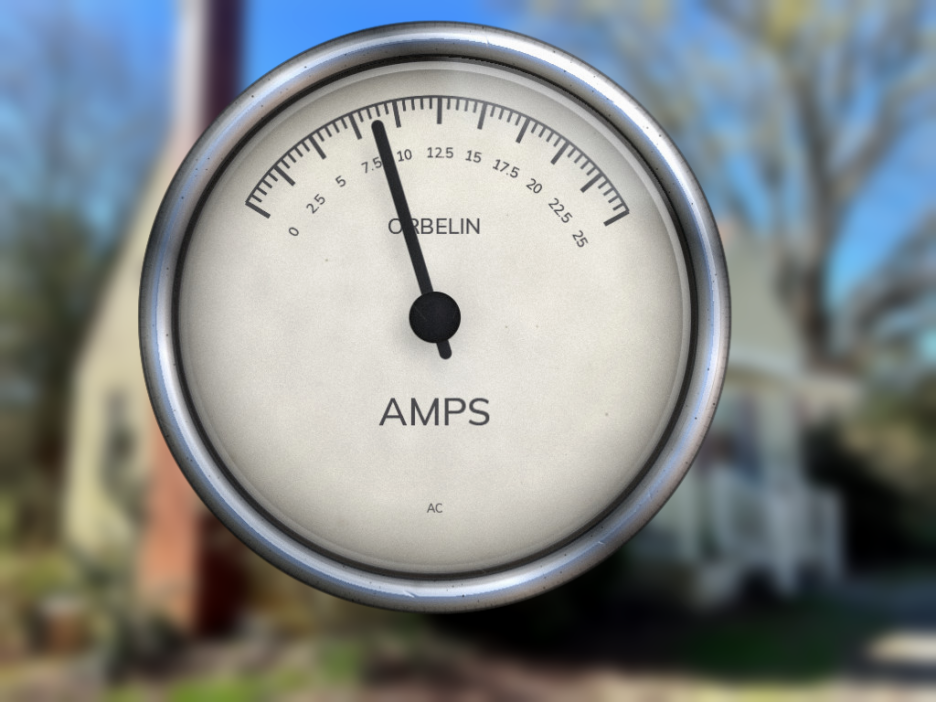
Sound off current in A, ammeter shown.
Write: 8.75 A
